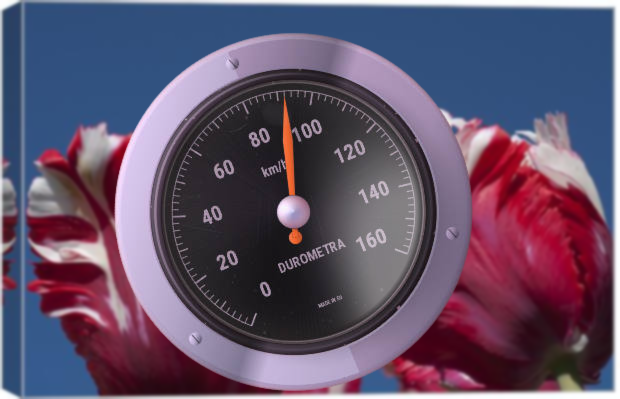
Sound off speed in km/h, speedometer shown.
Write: 92 km/h
